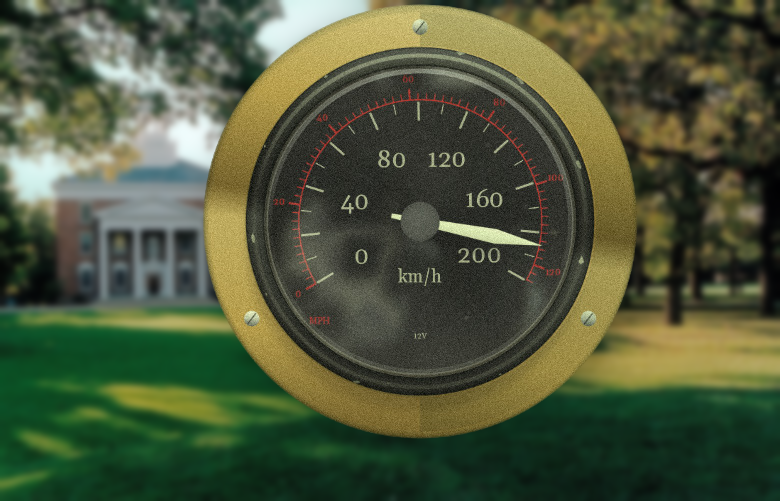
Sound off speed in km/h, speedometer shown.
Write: 185 km/h
